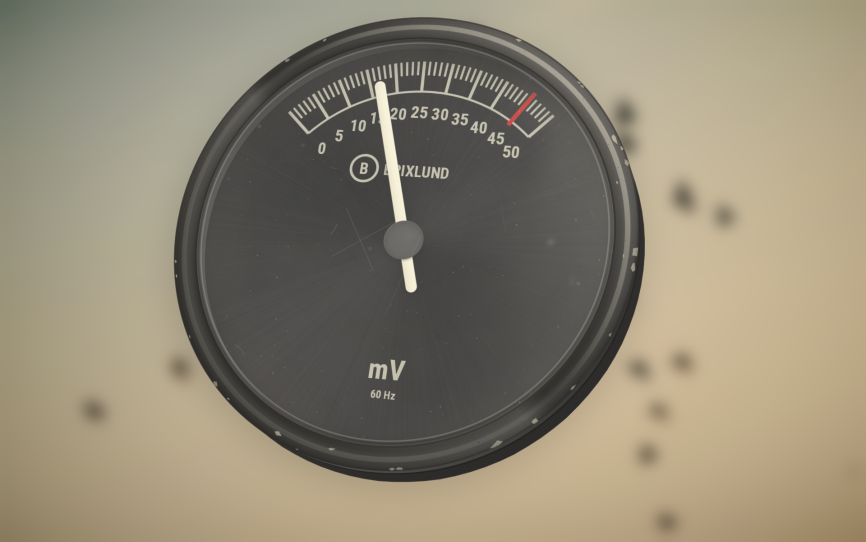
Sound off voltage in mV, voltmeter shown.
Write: 17 mV
